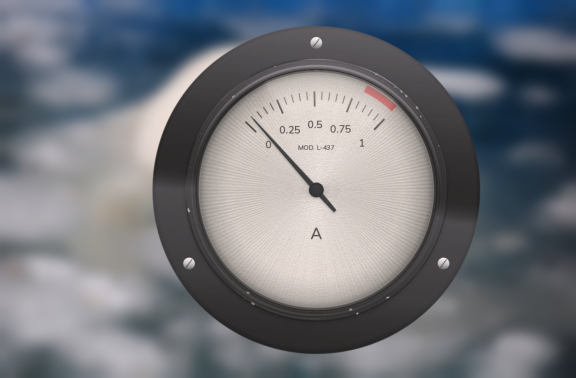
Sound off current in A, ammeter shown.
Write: 0.05 A
